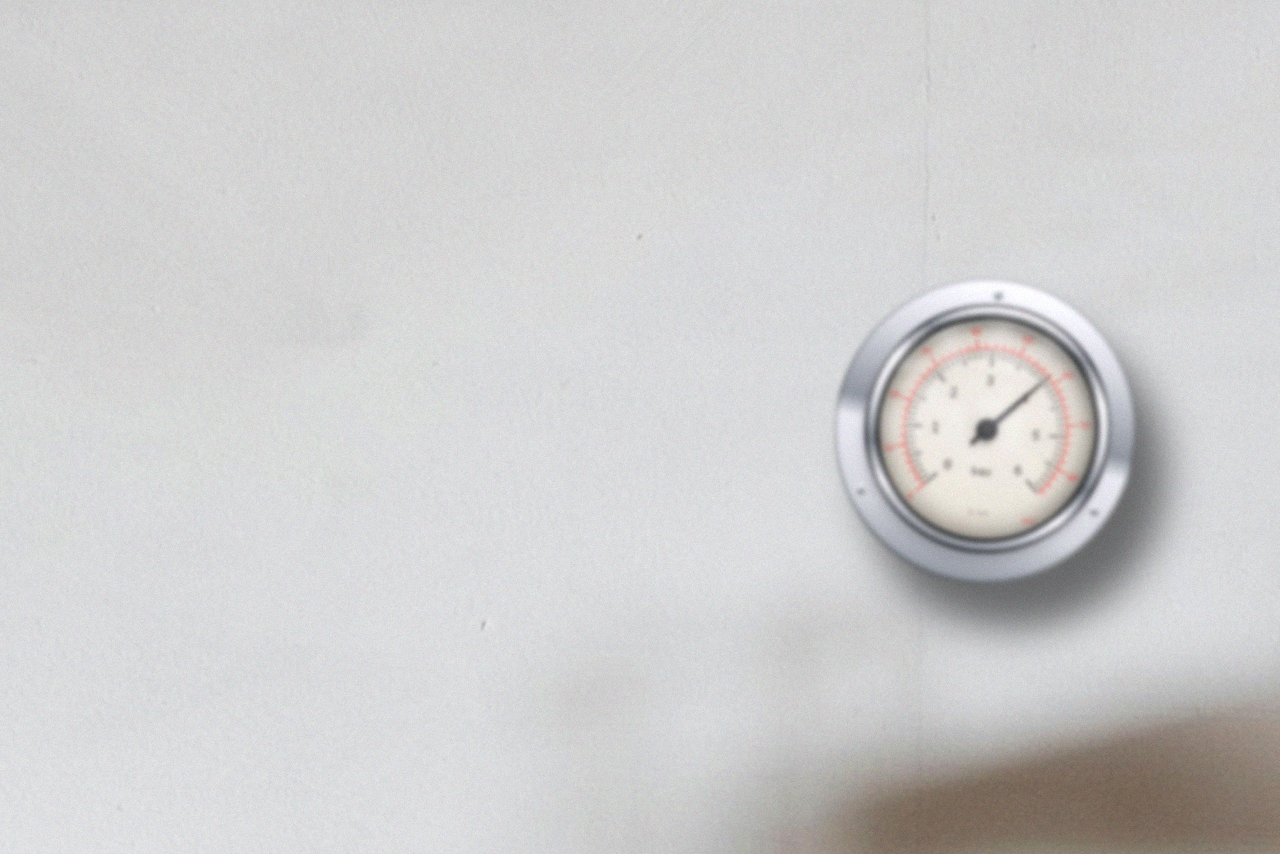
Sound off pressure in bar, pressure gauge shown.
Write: 4 bar
